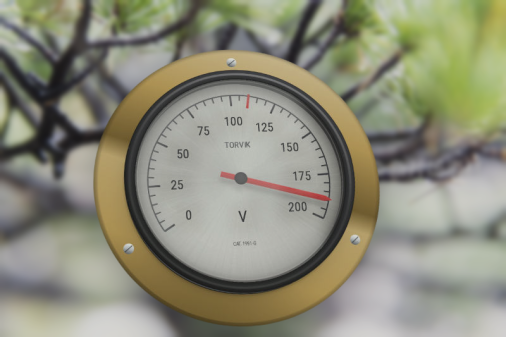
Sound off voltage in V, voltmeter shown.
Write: 190 V
